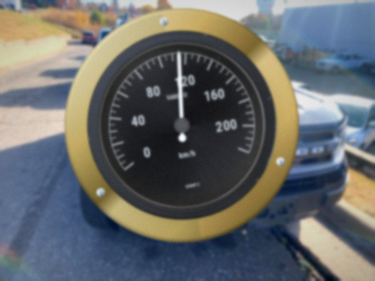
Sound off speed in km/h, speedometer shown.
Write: 115 km/h
